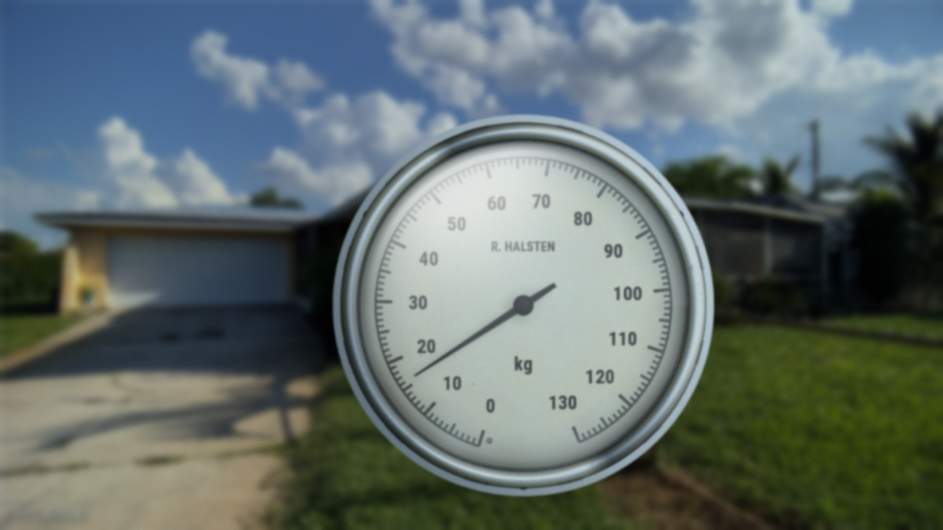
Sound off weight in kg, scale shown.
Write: 16 kg
